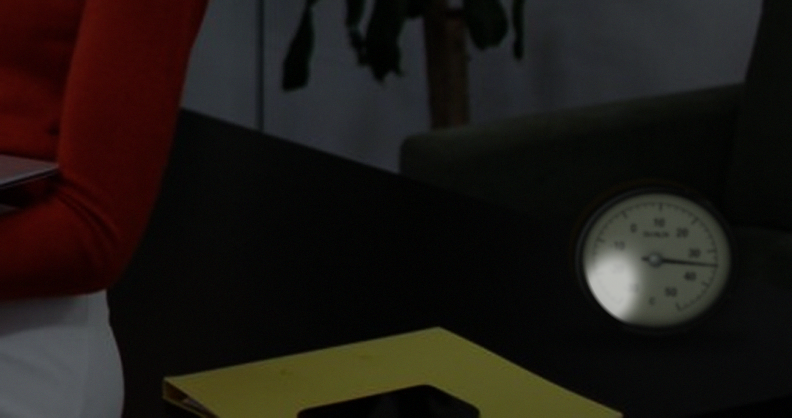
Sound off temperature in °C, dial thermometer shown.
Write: 34 °C
